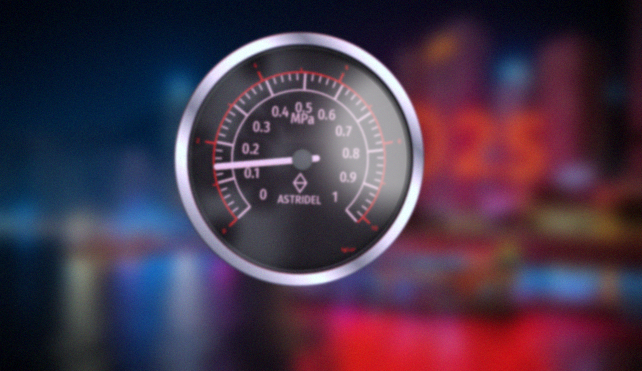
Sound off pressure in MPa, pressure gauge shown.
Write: 0.14 MPa
